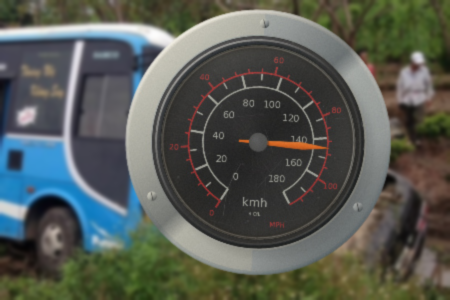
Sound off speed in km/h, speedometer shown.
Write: 145 km/h
